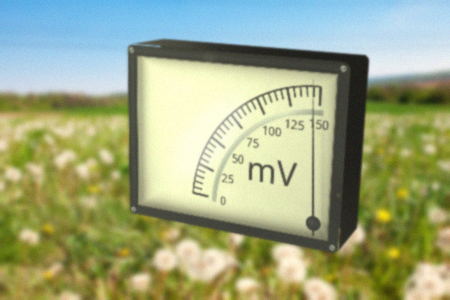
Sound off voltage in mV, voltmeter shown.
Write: 145 mV
